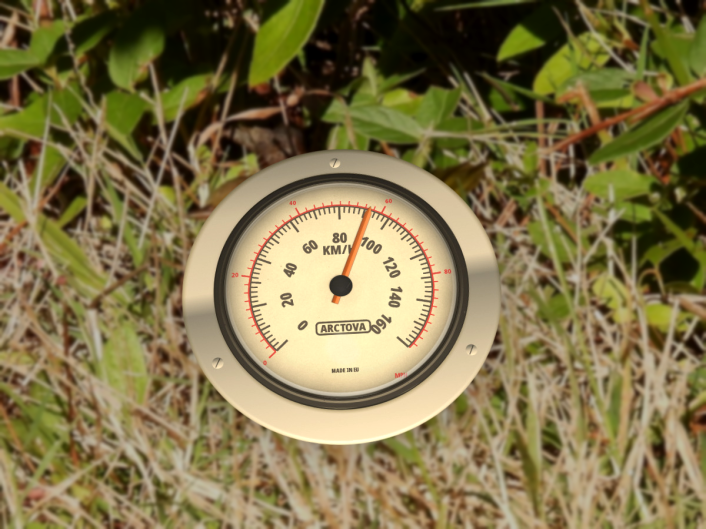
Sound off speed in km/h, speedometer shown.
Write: 92 km/h
